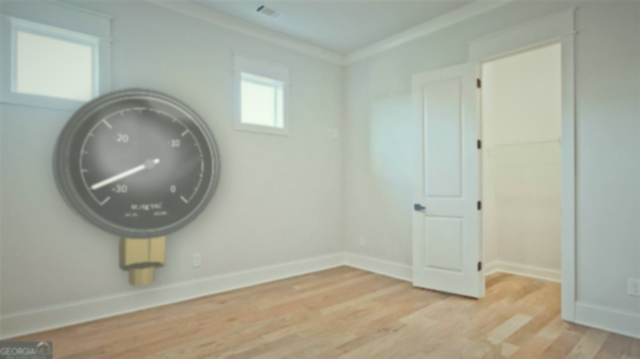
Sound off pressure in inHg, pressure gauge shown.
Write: -28 inHg
